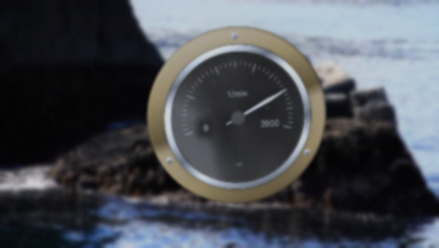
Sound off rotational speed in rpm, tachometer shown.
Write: 1600 rpm
